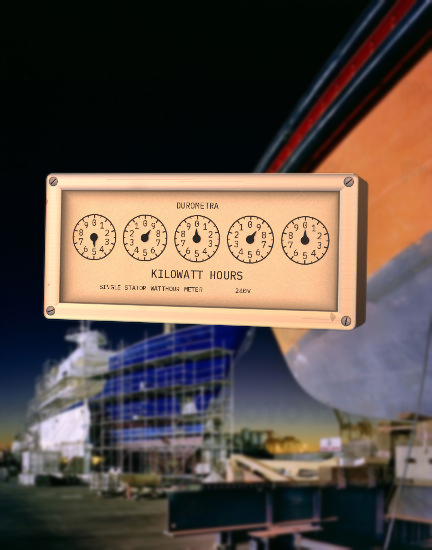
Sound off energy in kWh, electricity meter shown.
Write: 48990 kWh
